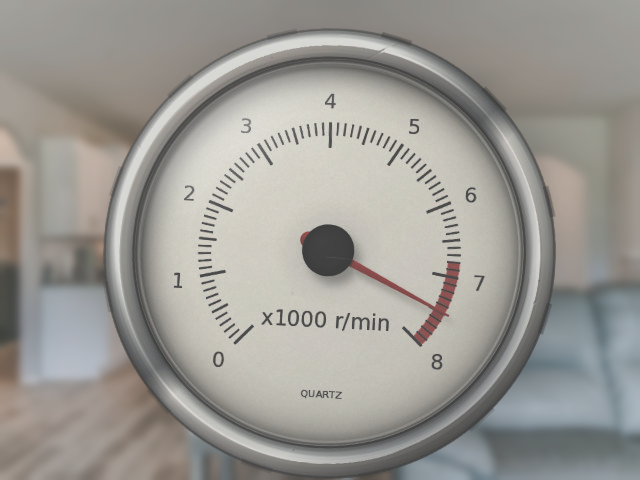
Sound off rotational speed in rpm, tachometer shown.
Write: 7500 rpm
